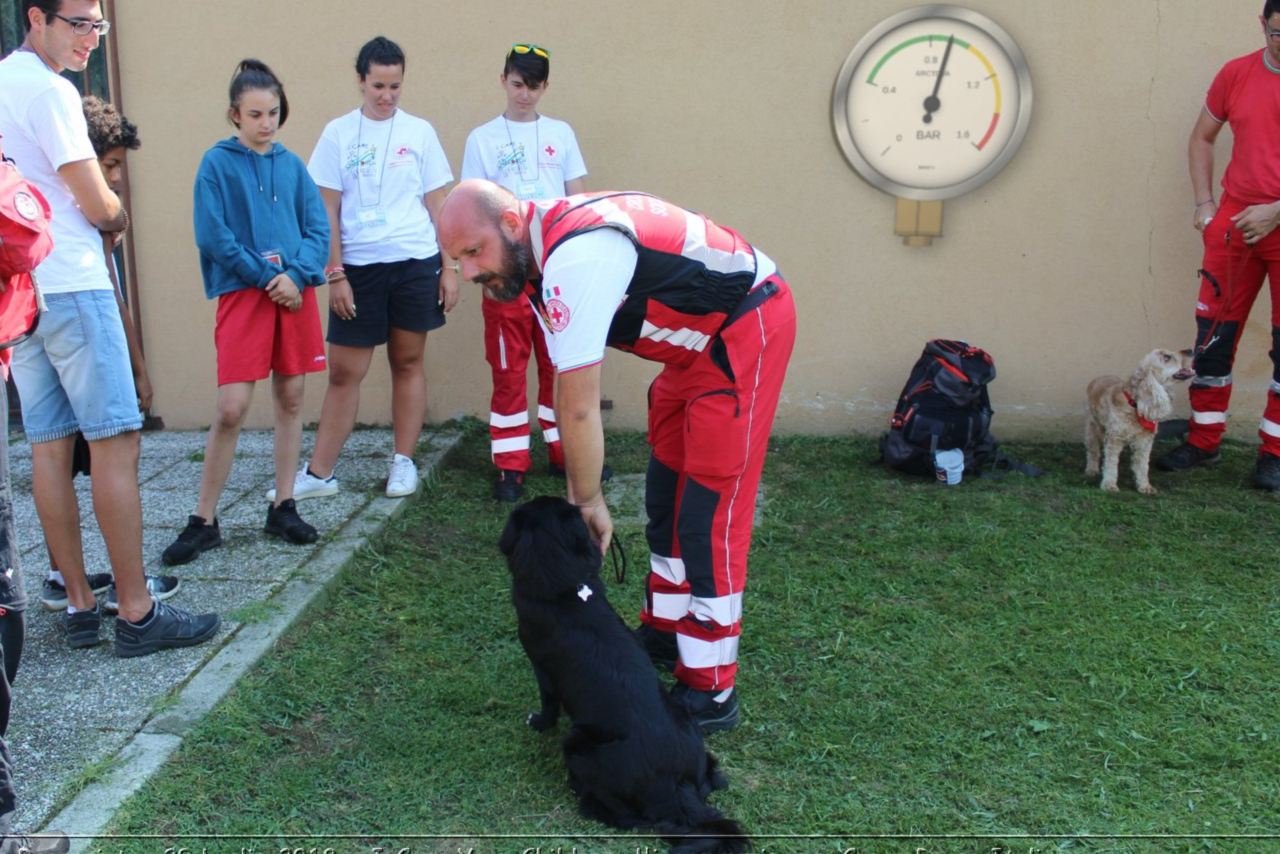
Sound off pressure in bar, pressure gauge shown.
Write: 0.9 bar
